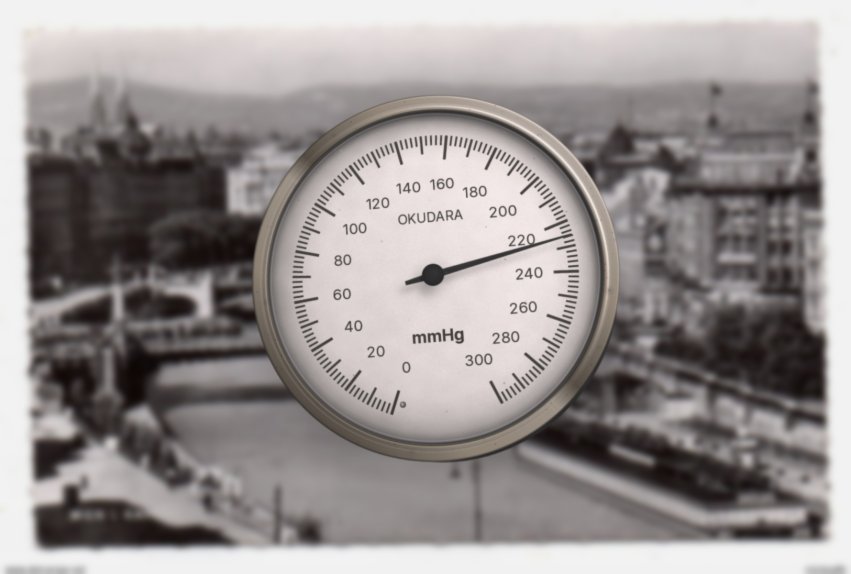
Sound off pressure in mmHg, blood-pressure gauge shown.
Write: 226 mmHg
